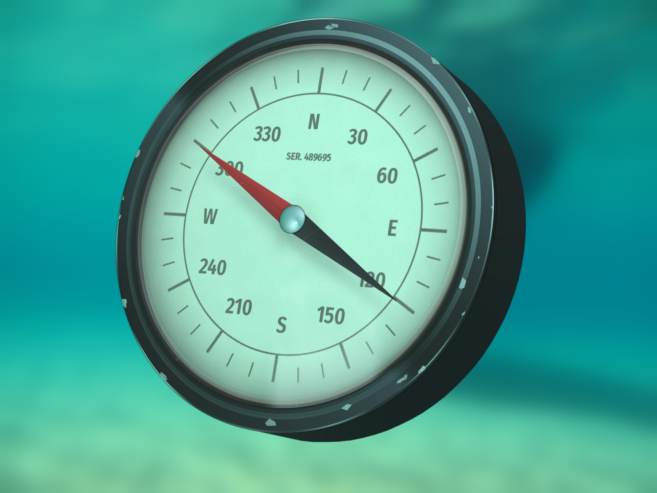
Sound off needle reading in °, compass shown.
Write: 300 °
